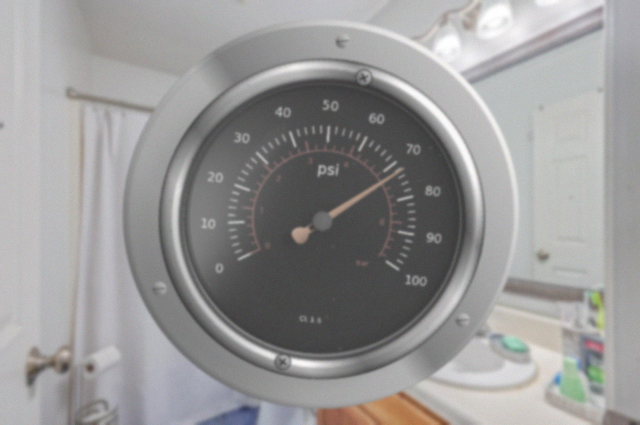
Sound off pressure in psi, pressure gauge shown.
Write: 72 psi
